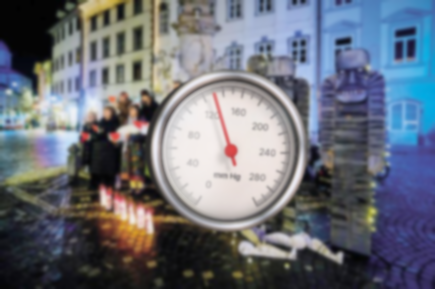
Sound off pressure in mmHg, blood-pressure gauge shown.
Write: 130 mmHg
